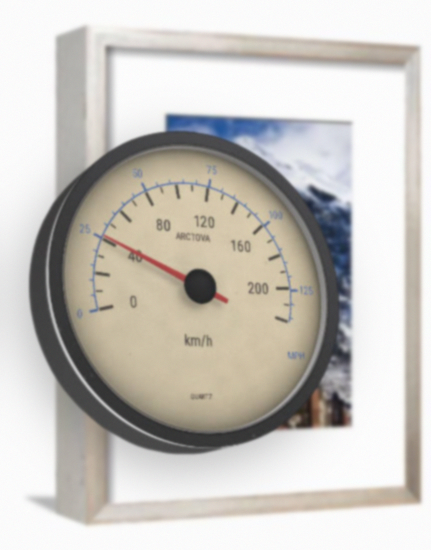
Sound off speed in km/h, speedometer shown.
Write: 40 km/h
